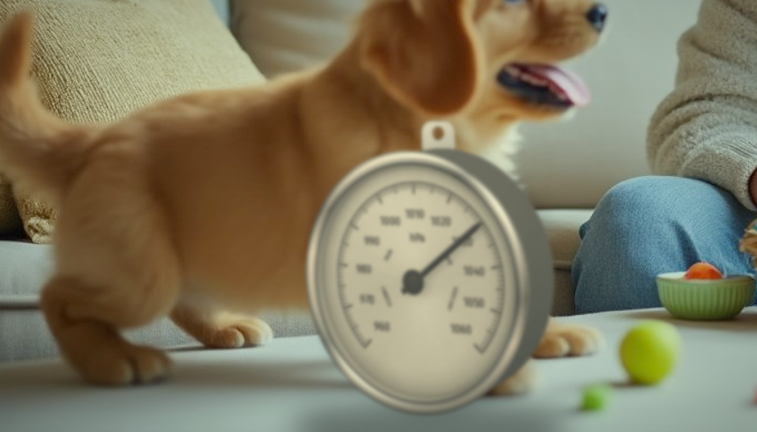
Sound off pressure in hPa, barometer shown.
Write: 1030 hPa
